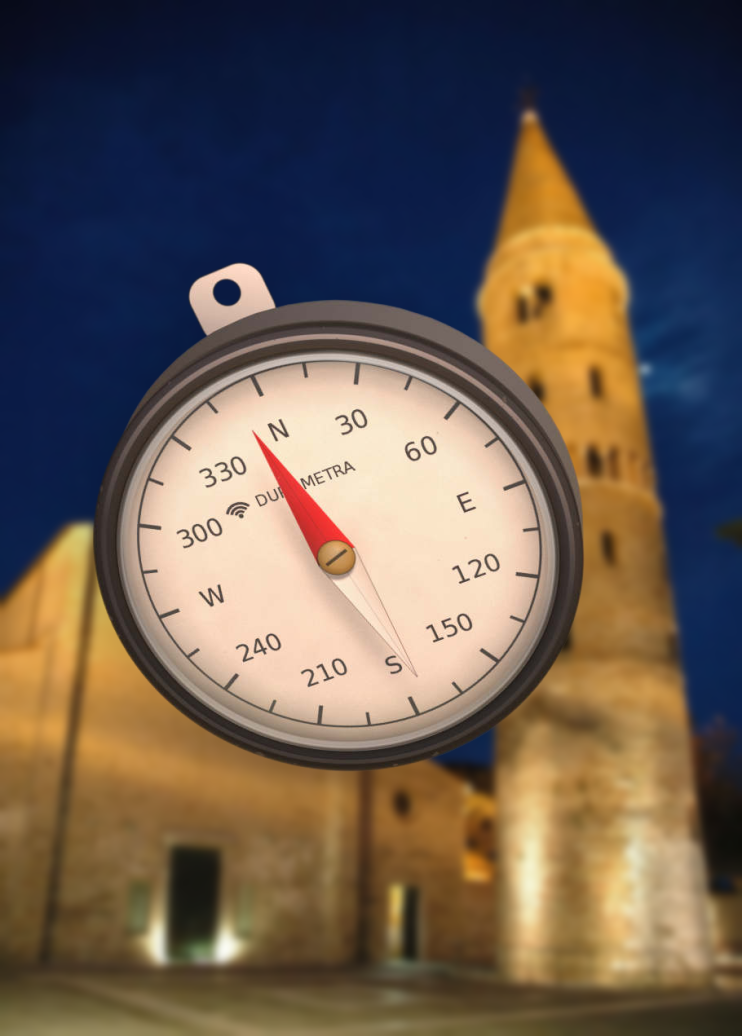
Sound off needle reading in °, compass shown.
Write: 352.5 °
